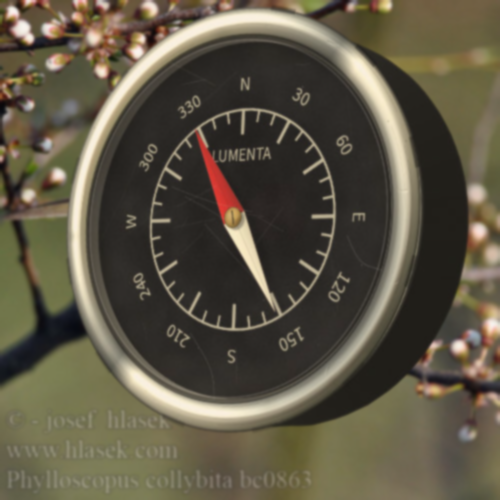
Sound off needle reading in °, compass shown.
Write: 330 °
